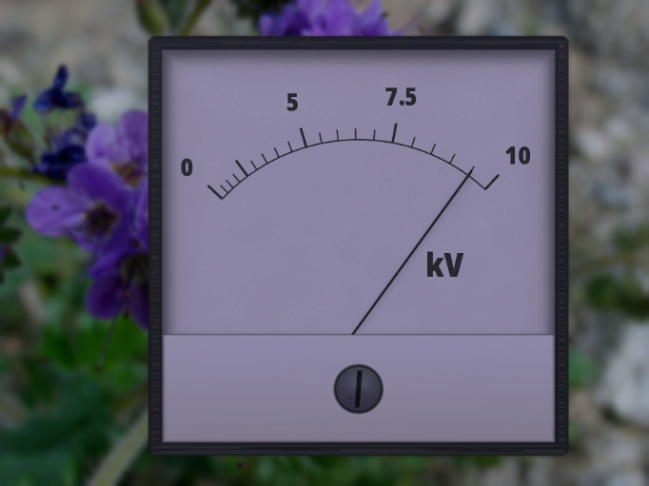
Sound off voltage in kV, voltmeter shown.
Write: 9.5 kV
